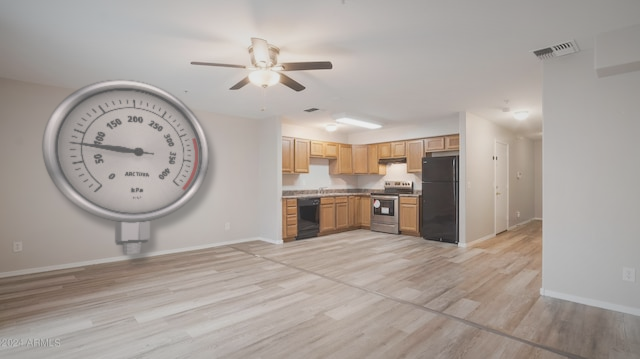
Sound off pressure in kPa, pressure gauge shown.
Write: 80 kPa
